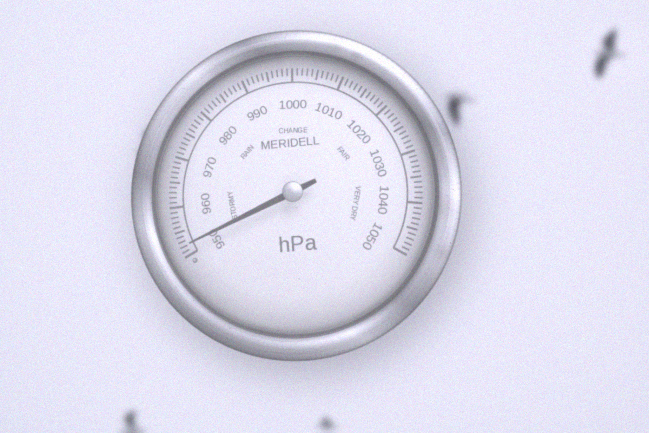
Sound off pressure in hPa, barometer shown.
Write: 952 hPa
